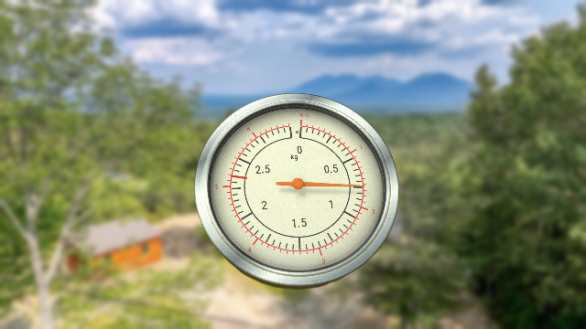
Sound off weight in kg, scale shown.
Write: 0.75 kg
